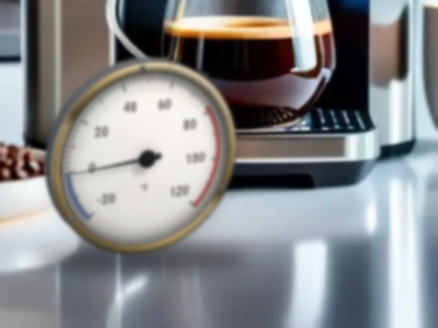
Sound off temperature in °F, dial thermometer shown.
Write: 0 °F
